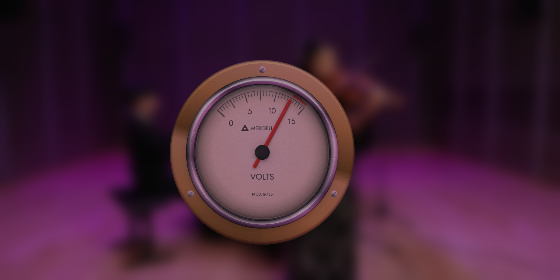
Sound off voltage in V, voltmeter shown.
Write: 12.5 V
